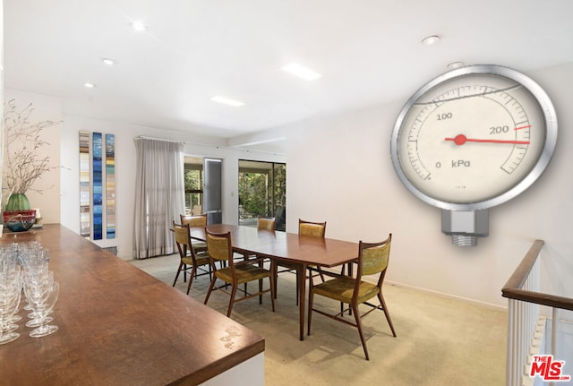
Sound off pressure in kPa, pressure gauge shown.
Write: 220 kPa
